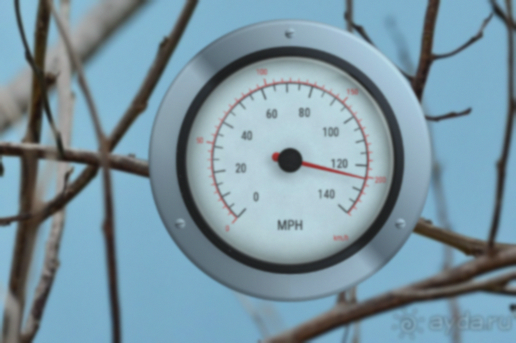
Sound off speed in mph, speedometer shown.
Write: 125 mph
